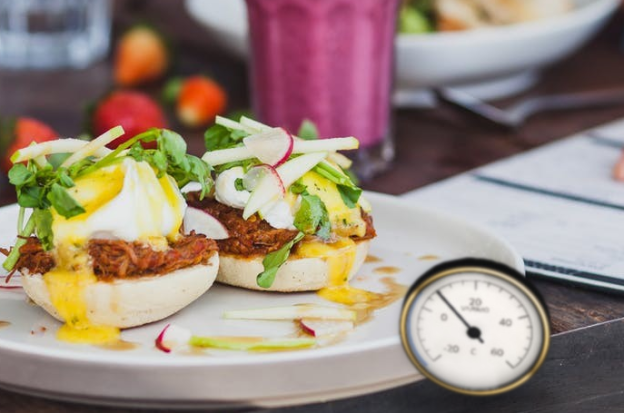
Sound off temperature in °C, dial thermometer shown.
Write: 8 °C
